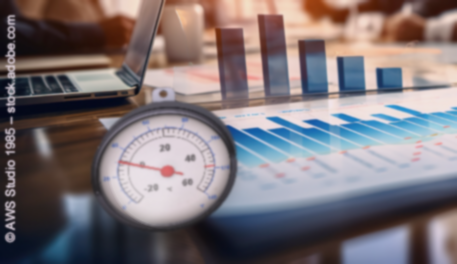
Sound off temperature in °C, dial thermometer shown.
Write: 0 °C
